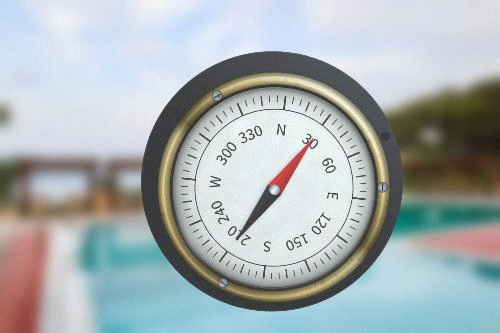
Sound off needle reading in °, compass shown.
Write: 30 °
